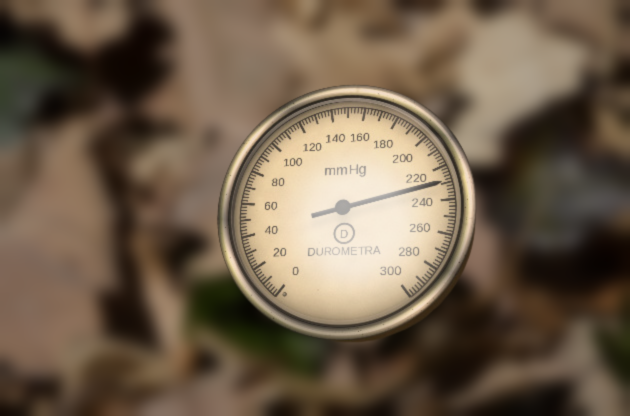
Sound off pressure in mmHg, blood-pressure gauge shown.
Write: 230 mmHg
